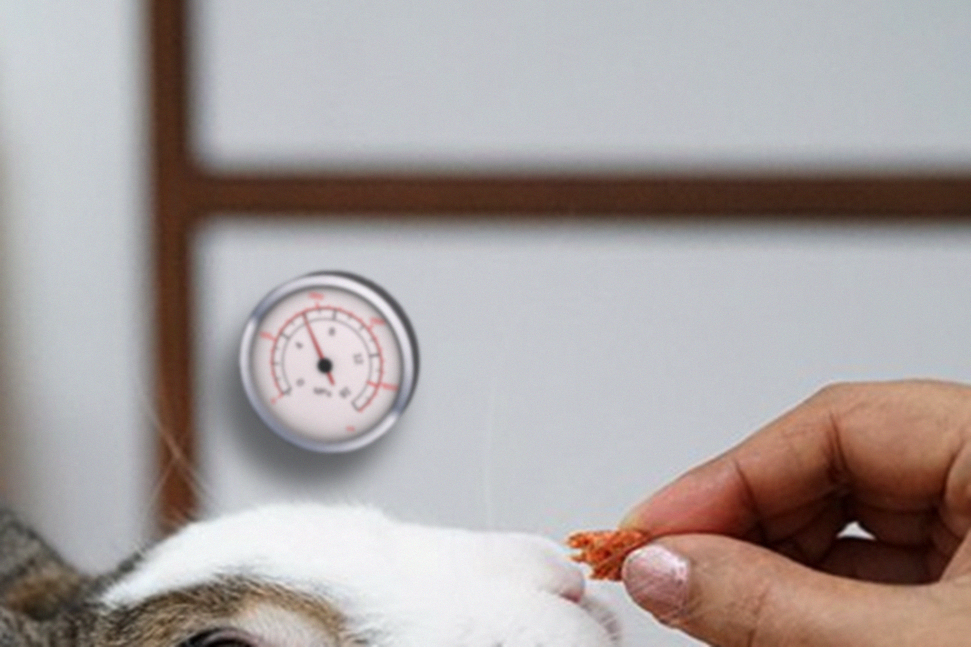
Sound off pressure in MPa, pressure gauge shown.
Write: 6 MPa
